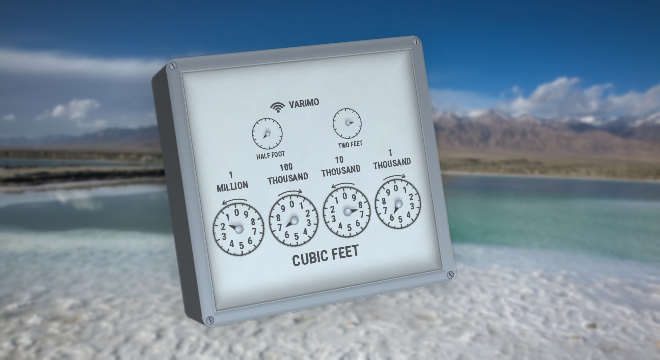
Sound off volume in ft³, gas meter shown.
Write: 167600 ft³
